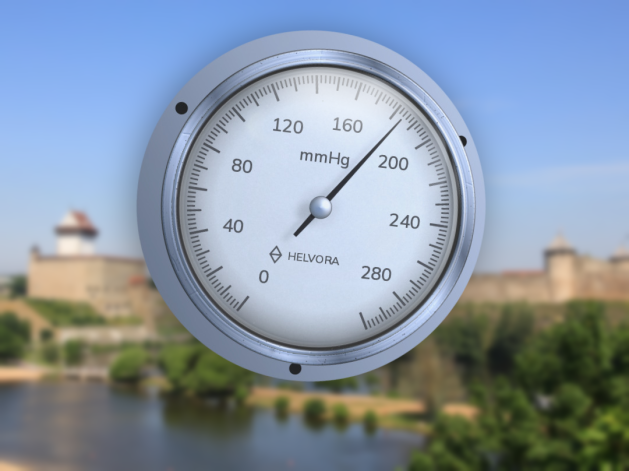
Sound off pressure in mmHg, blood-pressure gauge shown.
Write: 184 mmHg
